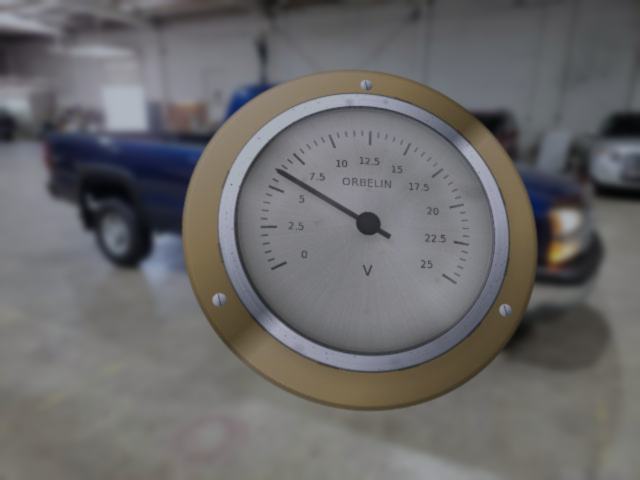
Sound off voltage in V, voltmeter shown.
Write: 6 V
